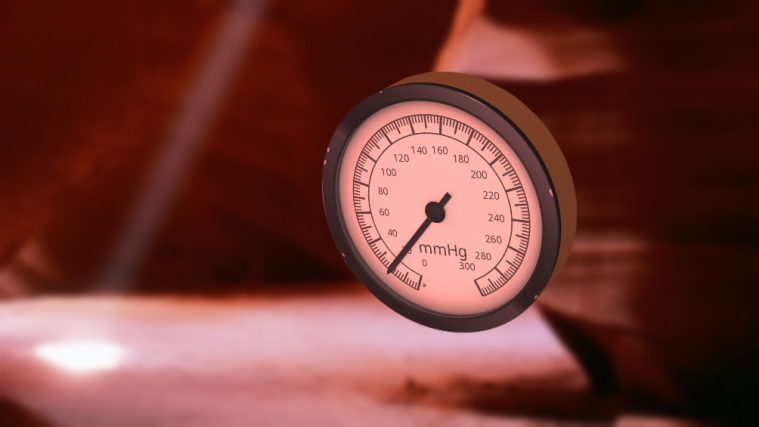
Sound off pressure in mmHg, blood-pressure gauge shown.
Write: 20 mmHg
